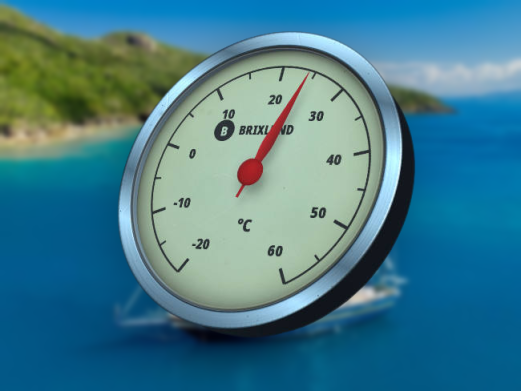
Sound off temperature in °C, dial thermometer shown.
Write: 25 °C
